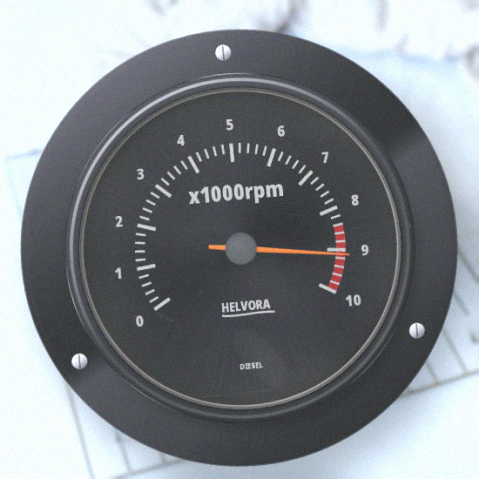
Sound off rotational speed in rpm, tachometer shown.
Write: 9100 rpm
